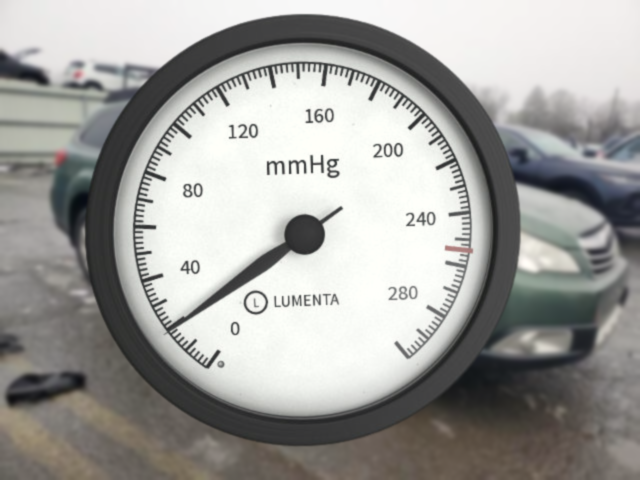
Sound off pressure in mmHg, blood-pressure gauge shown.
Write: 20 mmHg
